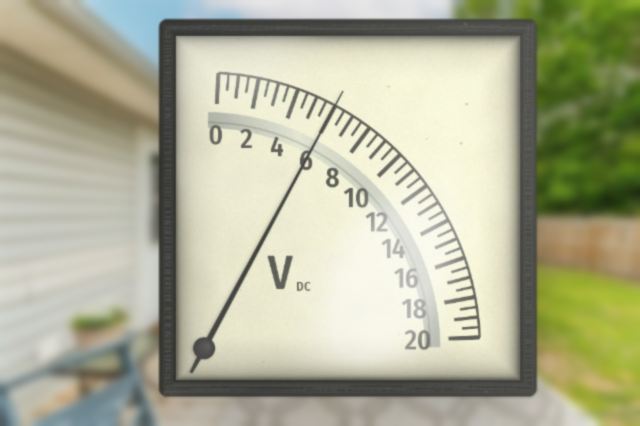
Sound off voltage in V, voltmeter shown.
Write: 6 V
